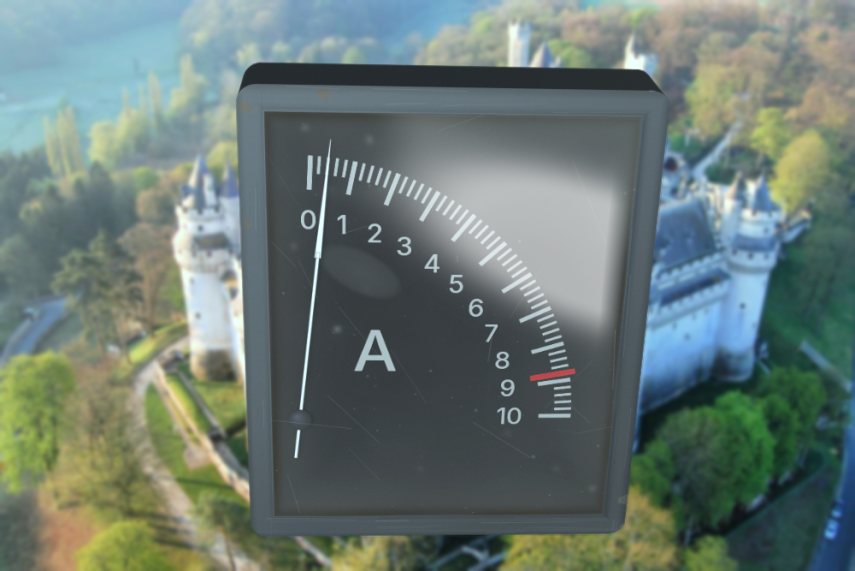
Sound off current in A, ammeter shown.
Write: 0.4 A
